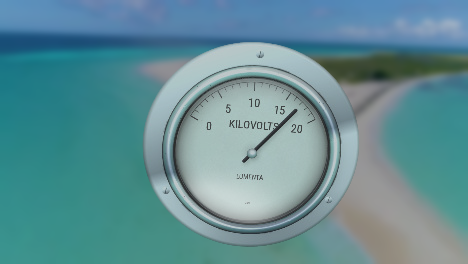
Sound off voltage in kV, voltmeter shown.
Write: 17 kV
